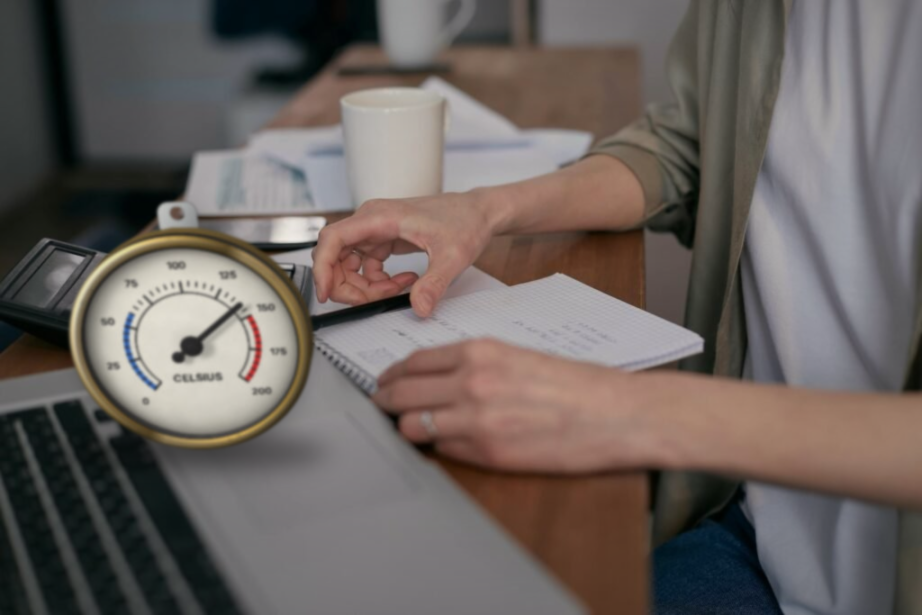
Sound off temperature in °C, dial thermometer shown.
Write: 140 °C
